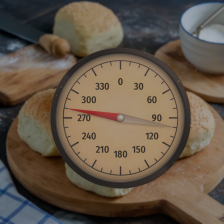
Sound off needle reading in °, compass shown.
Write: 280 °
